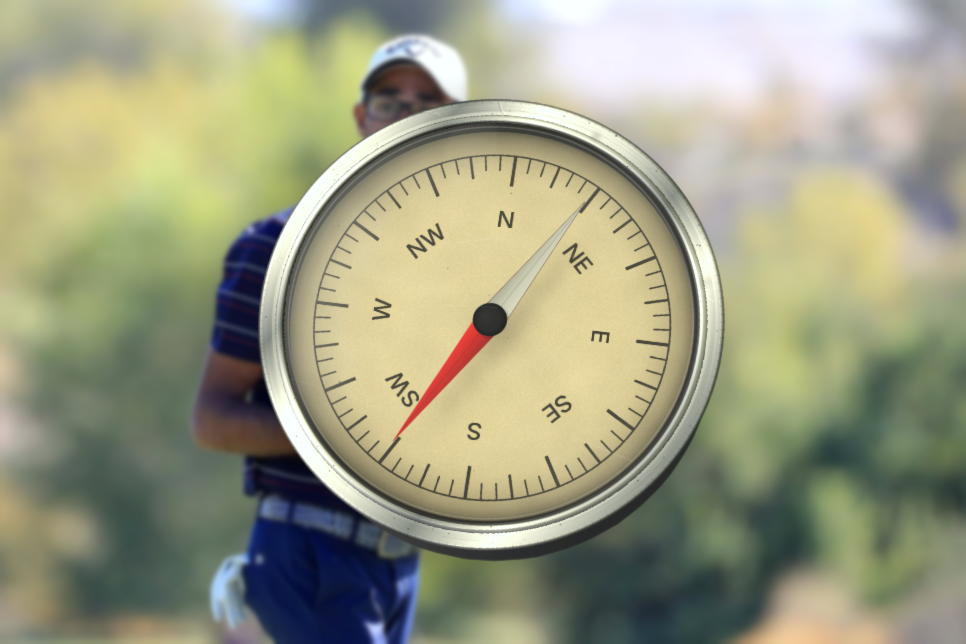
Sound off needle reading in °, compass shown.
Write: 210 °
